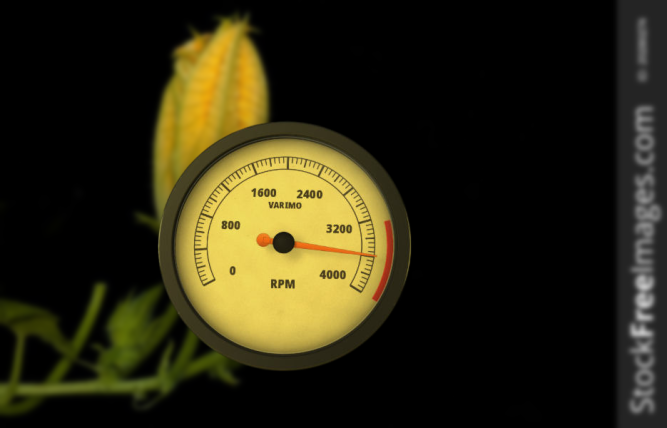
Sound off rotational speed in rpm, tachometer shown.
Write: 3600 rpm
